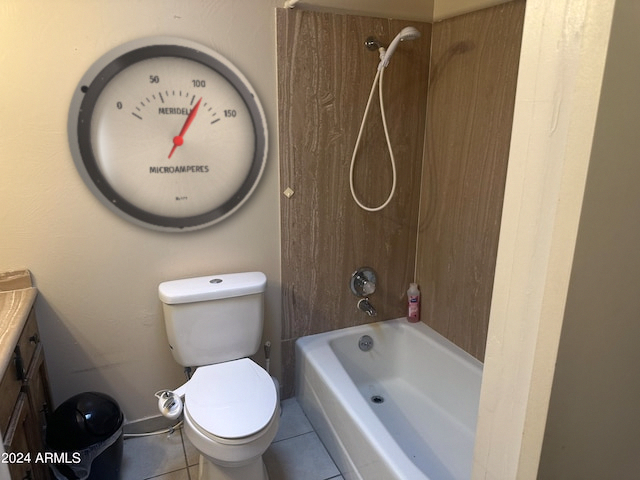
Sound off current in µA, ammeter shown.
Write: 110 µA
